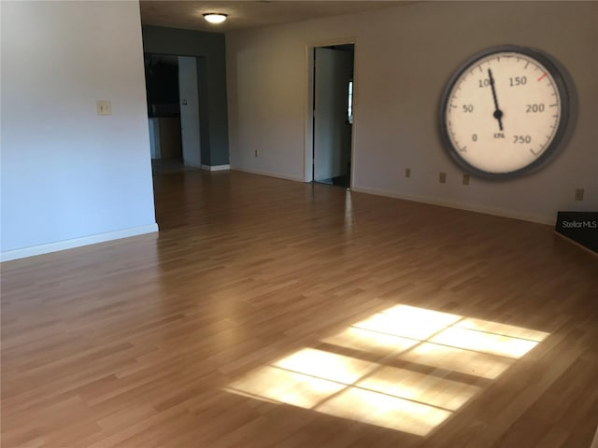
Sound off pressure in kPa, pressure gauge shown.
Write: 110 kPa
